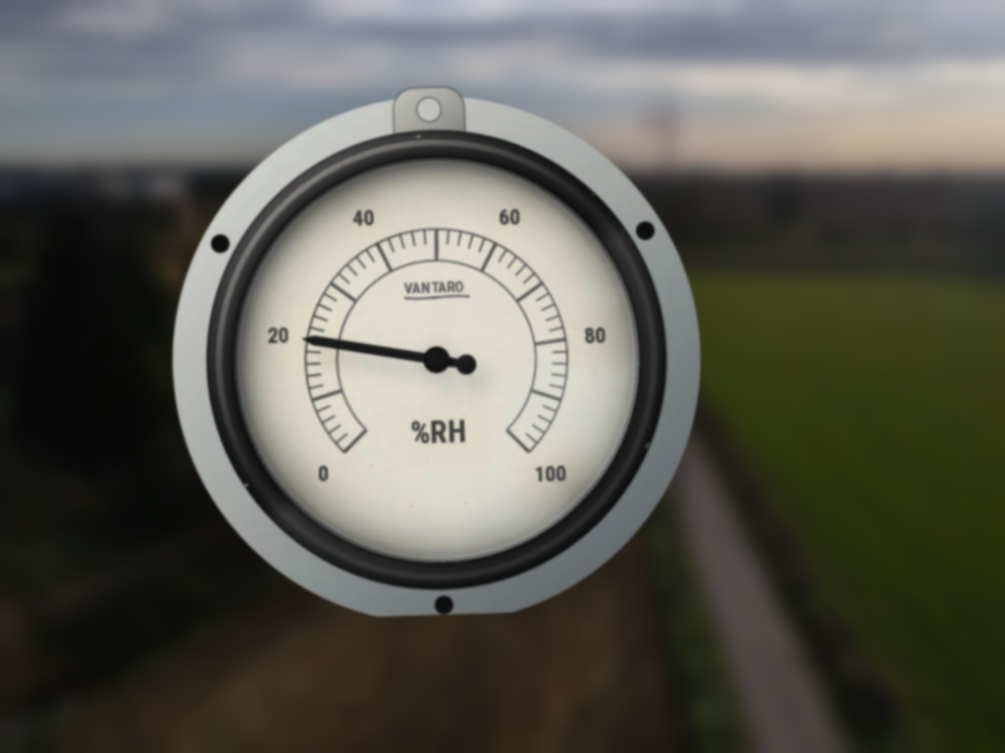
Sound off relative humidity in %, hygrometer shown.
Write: 20 %
